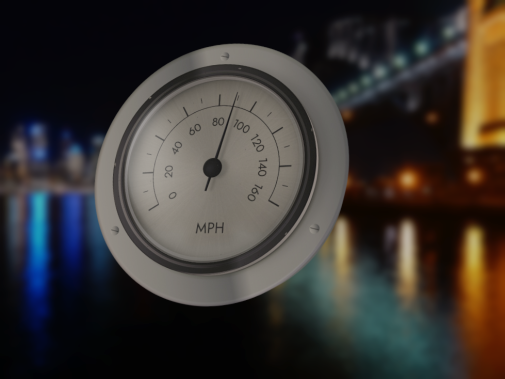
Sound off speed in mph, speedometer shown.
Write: 90 mph
